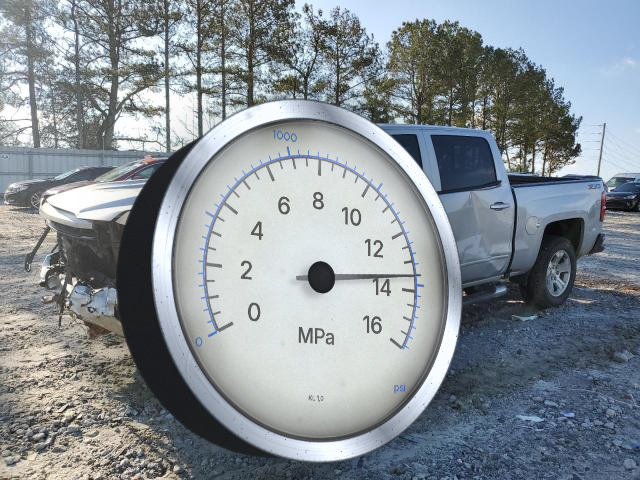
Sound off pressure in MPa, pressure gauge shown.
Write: 13.5 MPa
